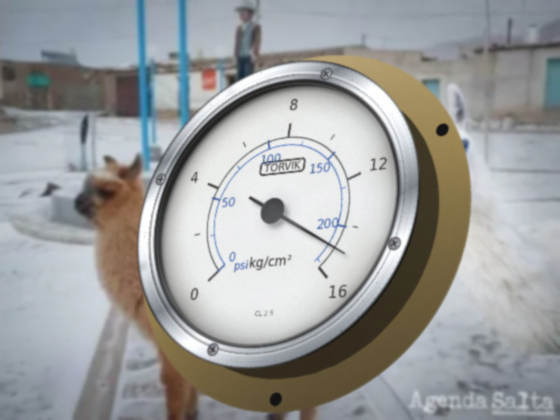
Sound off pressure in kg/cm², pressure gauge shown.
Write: 15 kg/cm²
